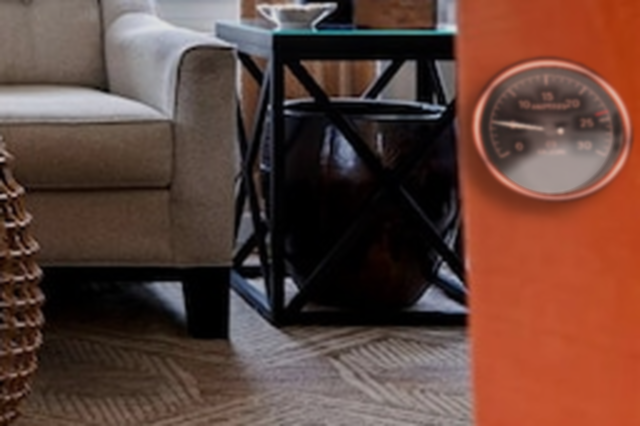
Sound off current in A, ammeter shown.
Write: 5 A
